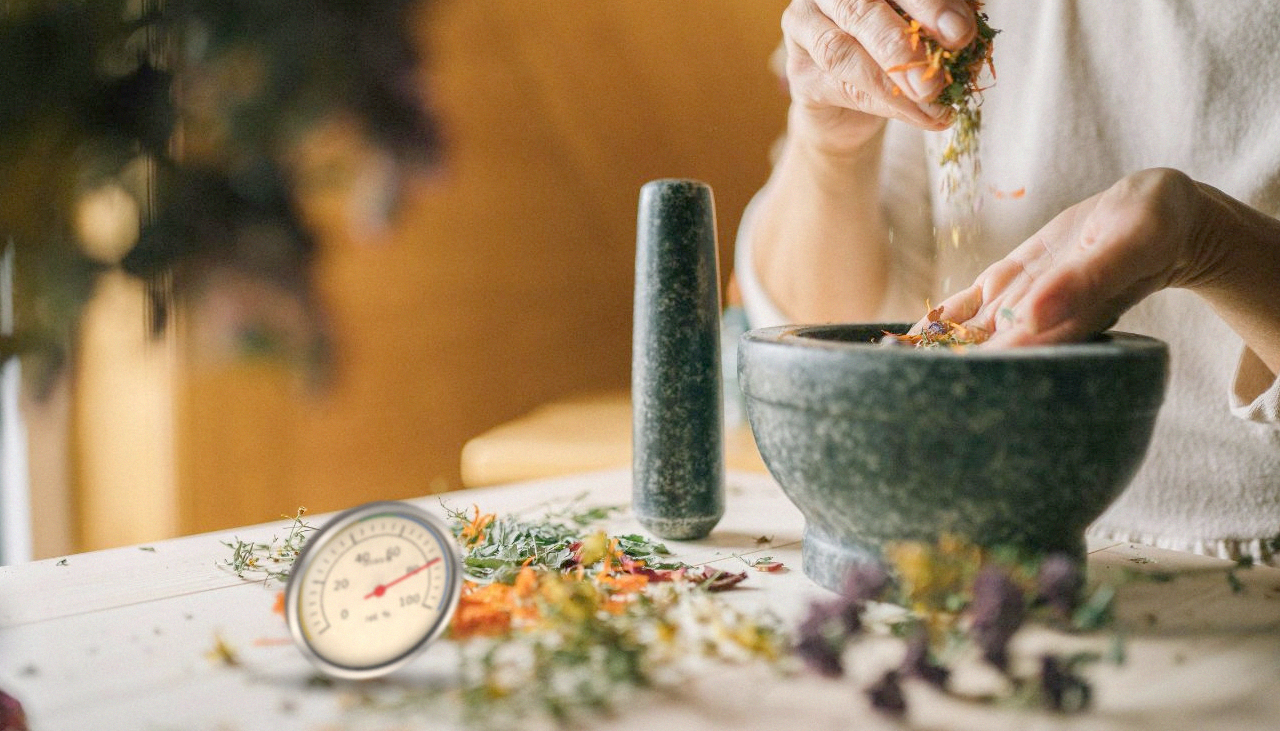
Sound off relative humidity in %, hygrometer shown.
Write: 80 %
